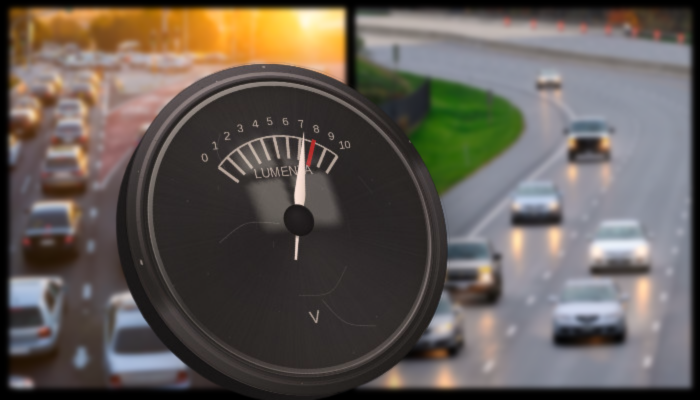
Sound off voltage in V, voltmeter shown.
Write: 7 V
